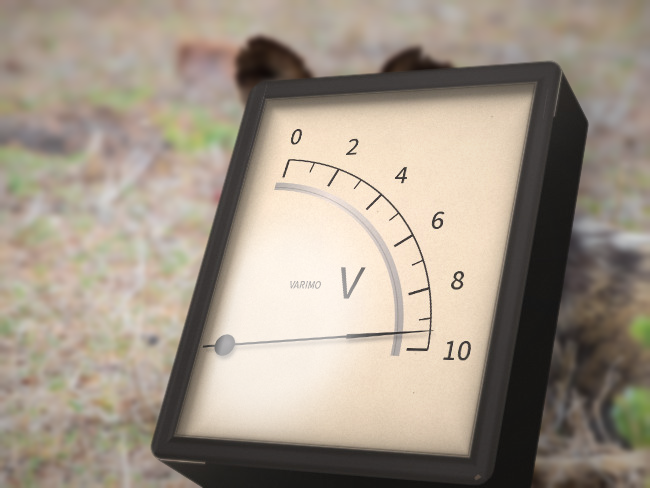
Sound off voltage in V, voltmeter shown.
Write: 9.5 V
